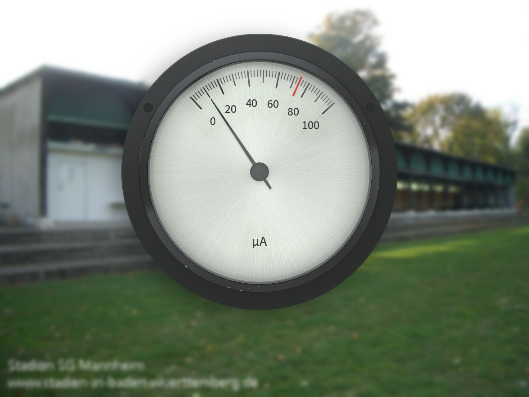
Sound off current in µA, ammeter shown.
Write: 10 µA
